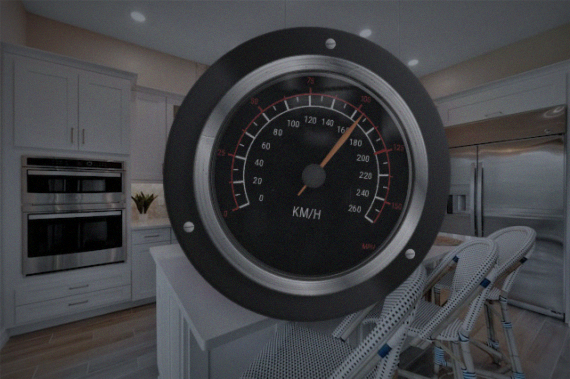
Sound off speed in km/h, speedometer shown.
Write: 165 km/h
